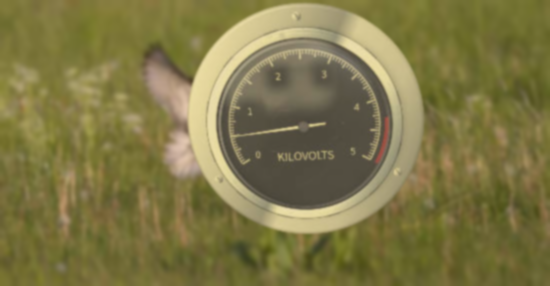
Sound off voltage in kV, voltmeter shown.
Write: 0.5 kV
